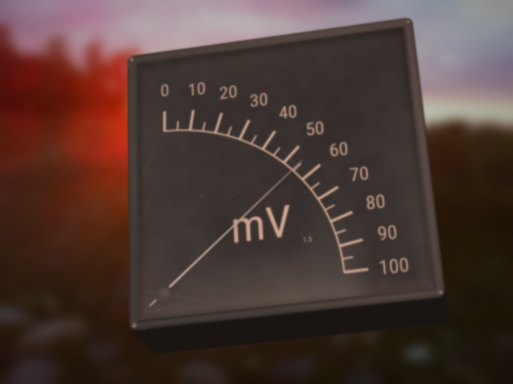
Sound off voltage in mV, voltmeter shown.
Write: 55 mV
